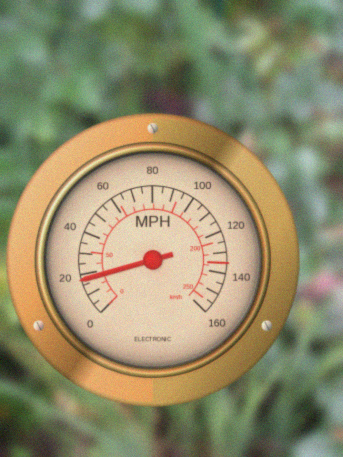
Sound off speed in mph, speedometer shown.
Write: 17.5 mph
